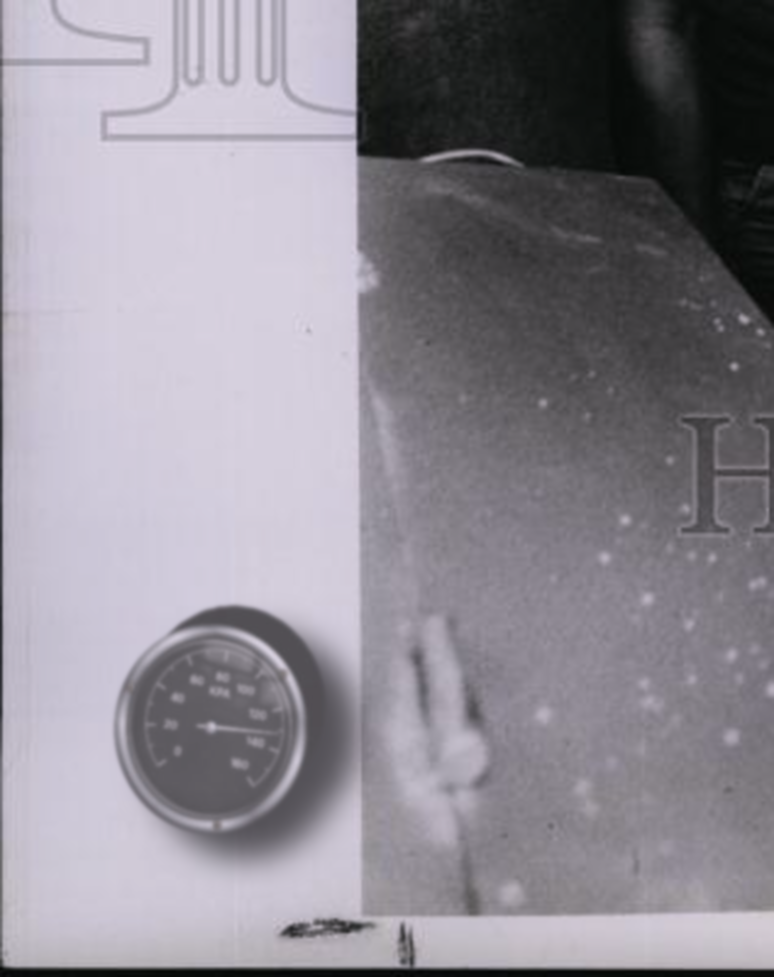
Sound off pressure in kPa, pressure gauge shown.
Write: 130 kPa
